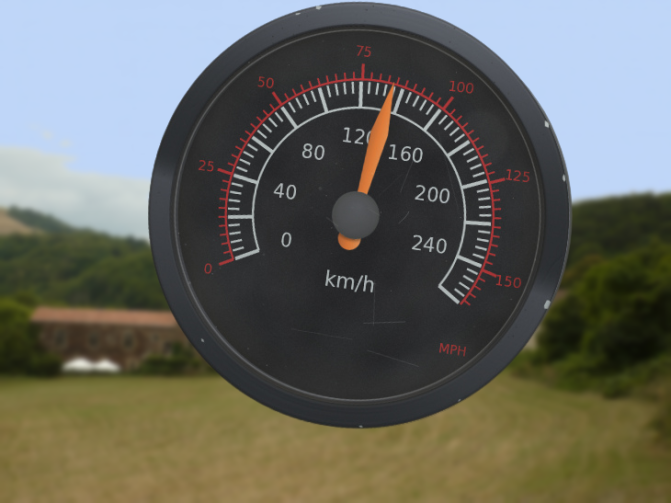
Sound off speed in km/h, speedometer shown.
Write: 136 km/h
